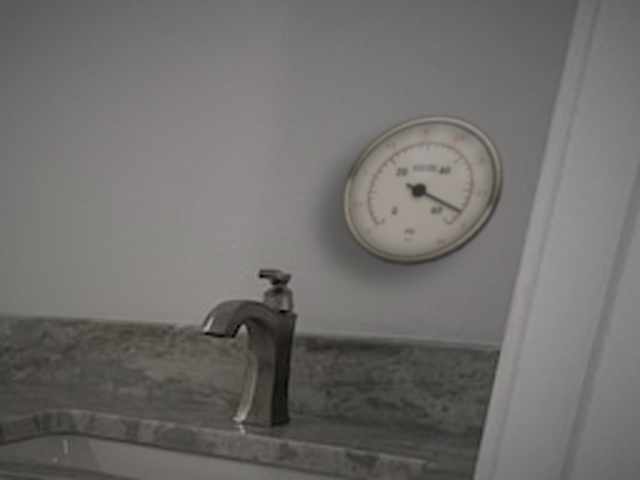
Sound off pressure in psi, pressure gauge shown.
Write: 56 psi
